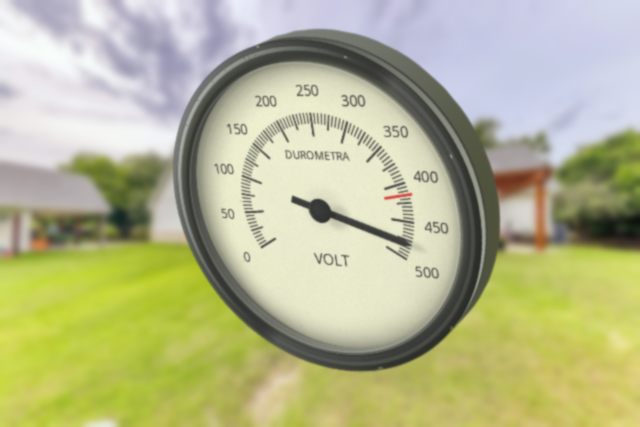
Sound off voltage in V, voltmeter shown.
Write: 475 V
